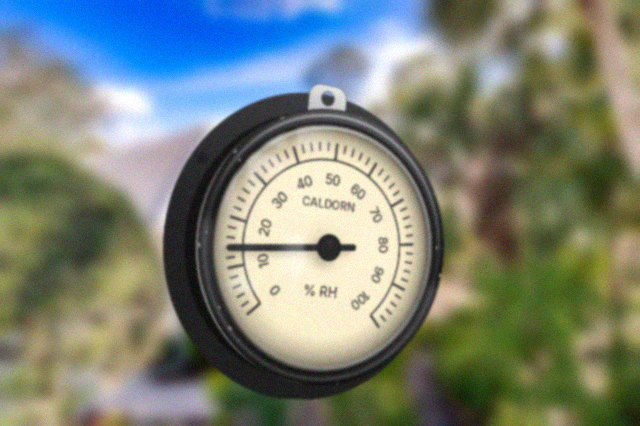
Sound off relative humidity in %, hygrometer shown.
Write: 14 %
